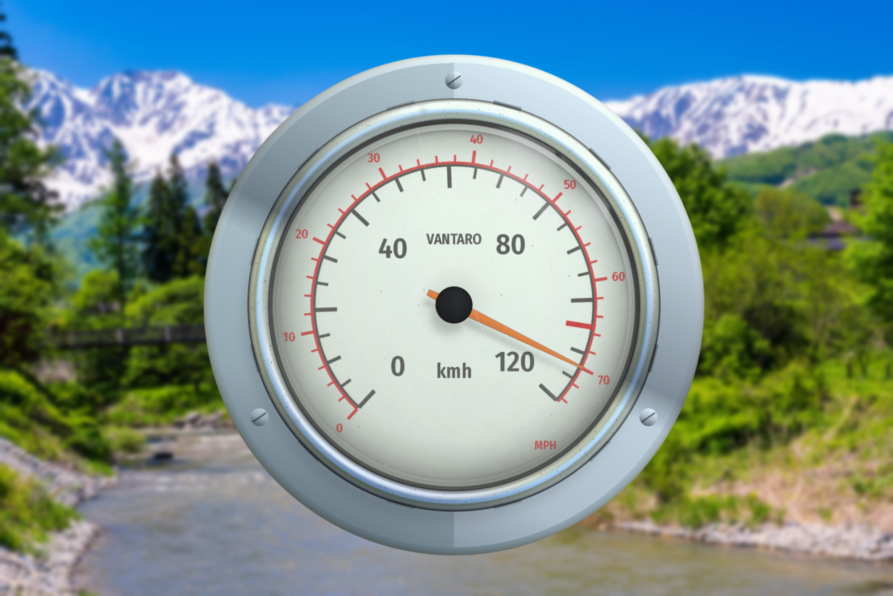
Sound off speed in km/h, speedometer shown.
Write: 112.5 km/h
